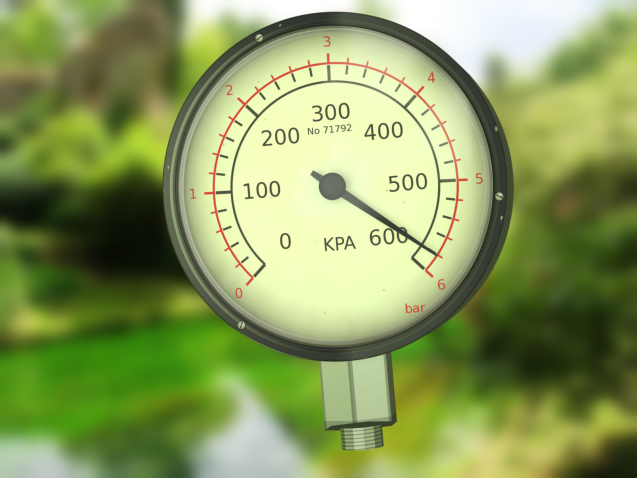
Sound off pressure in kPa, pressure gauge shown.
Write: 580 kPa
